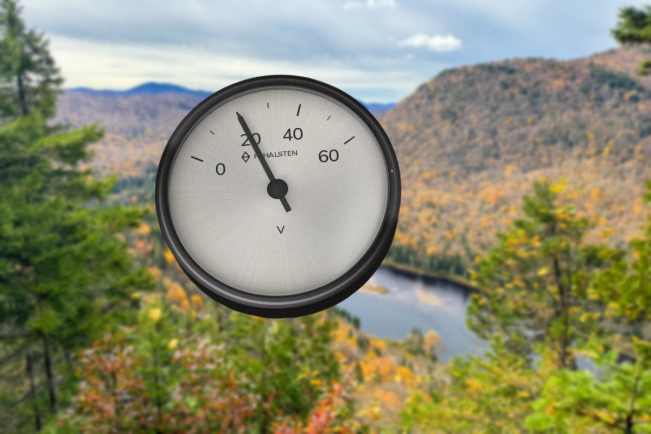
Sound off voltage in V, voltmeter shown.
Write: 20 V
